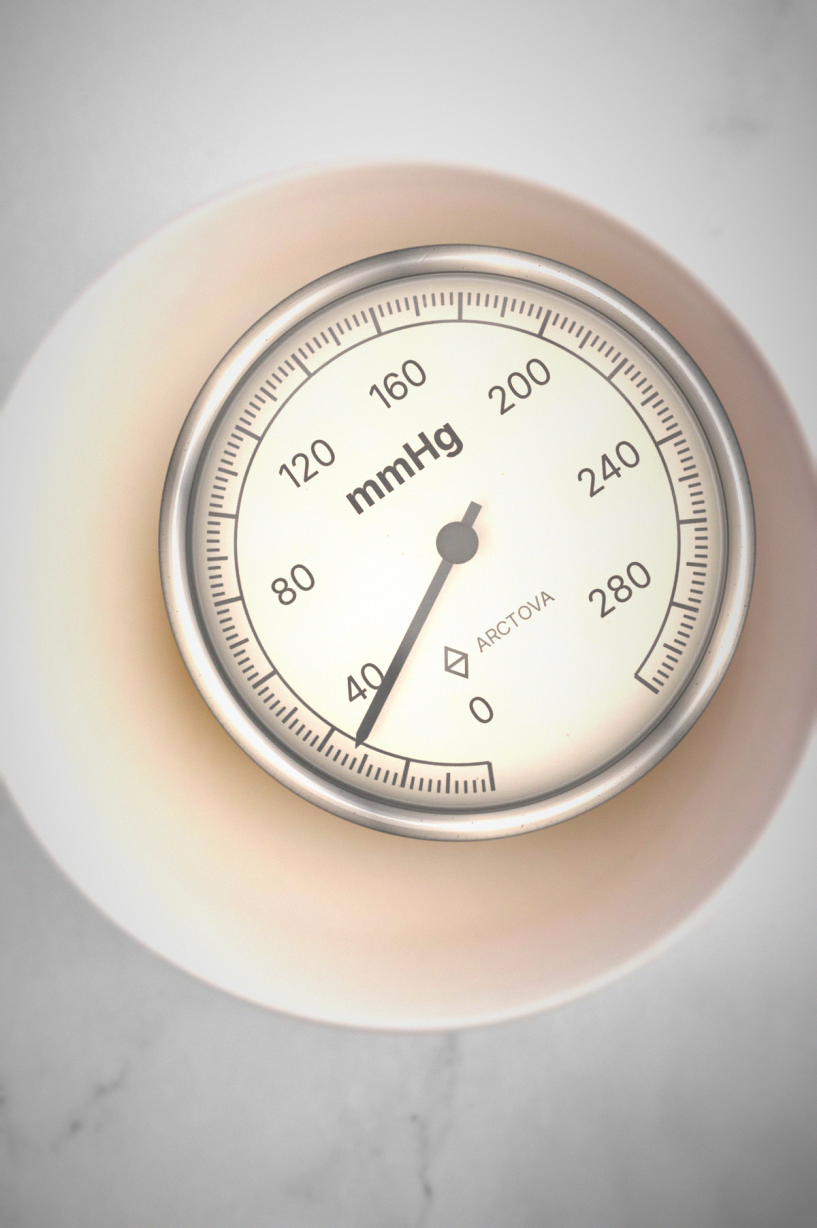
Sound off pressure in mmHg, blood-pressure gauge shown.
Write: 33 mmHg
